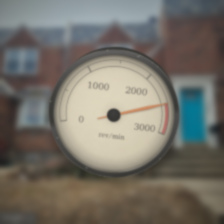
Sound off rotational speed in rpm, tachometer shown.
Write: 2500 rpm
